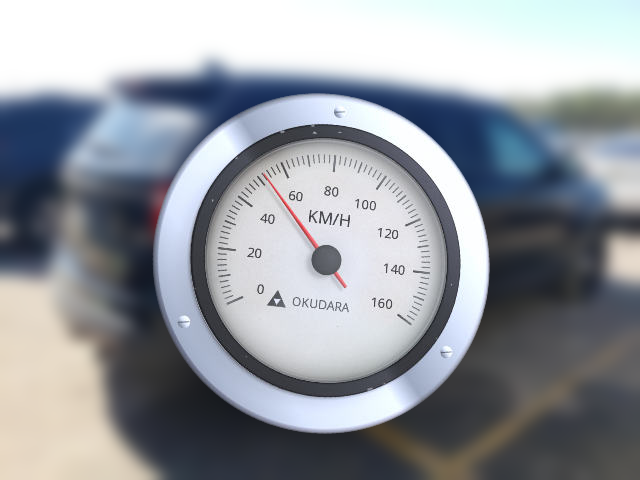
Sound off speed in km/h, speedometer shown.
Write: 52 km/h
